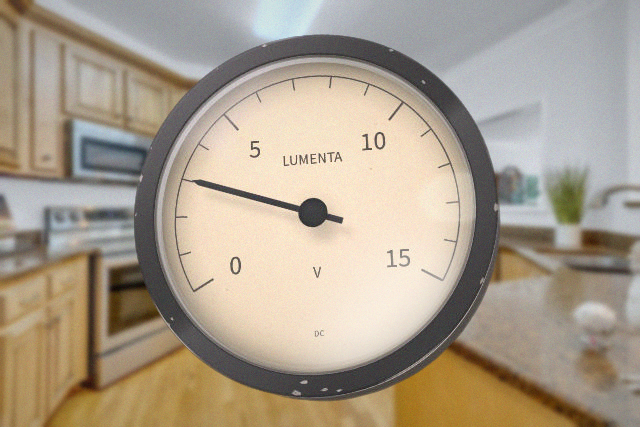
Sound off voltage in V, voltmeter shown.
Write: 3 V
